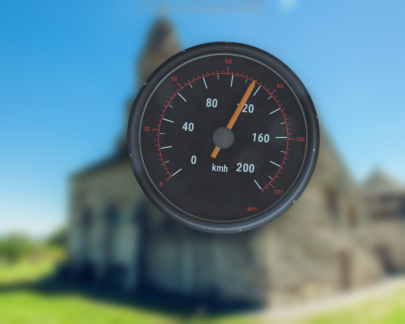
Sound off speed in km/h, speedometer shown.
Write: 115 km/h
